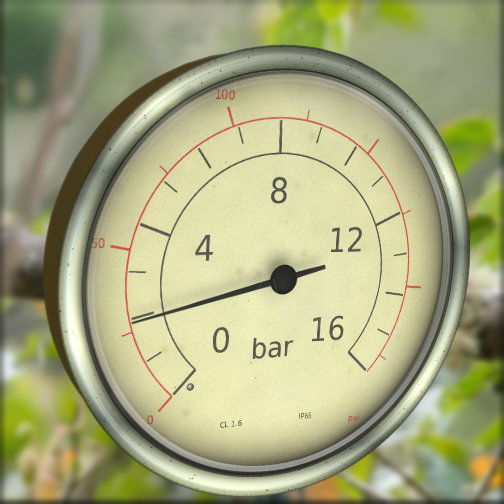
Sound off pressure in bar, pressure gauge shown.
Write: 2 bar
